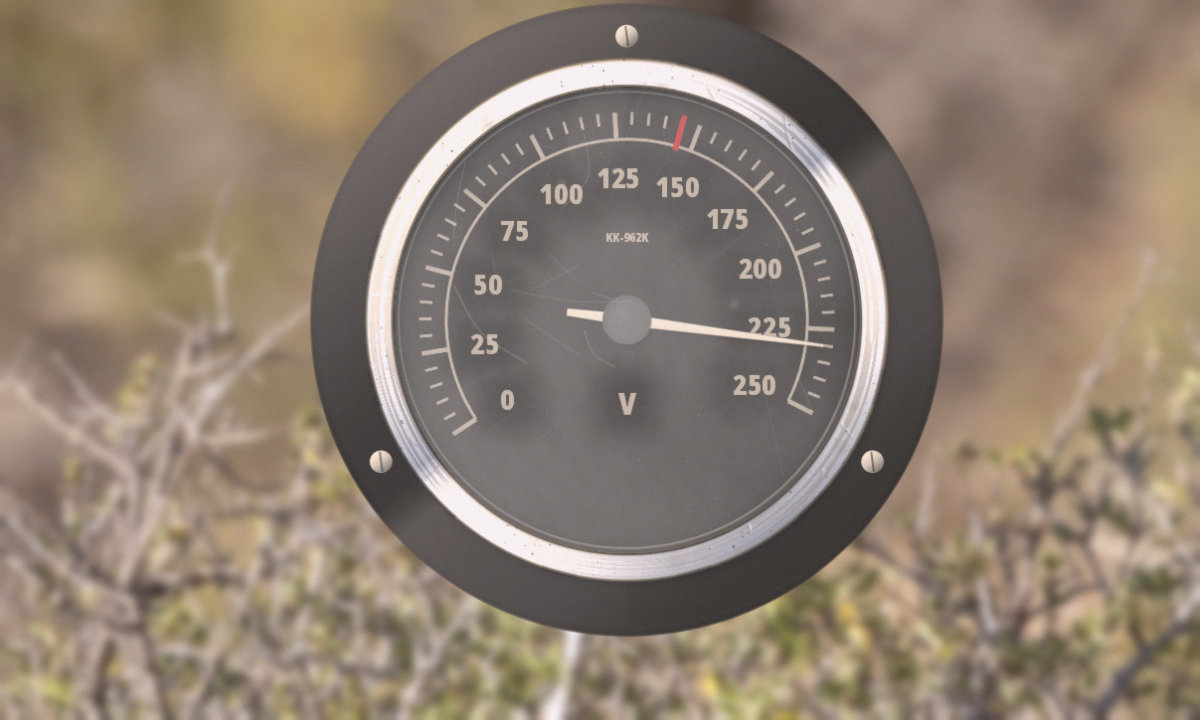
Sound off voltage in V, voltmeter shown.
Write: 230 V
